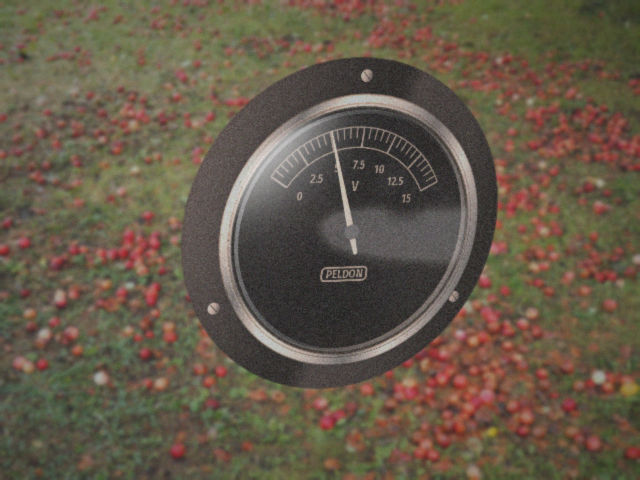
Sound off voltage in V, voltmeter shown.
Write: 5 V
